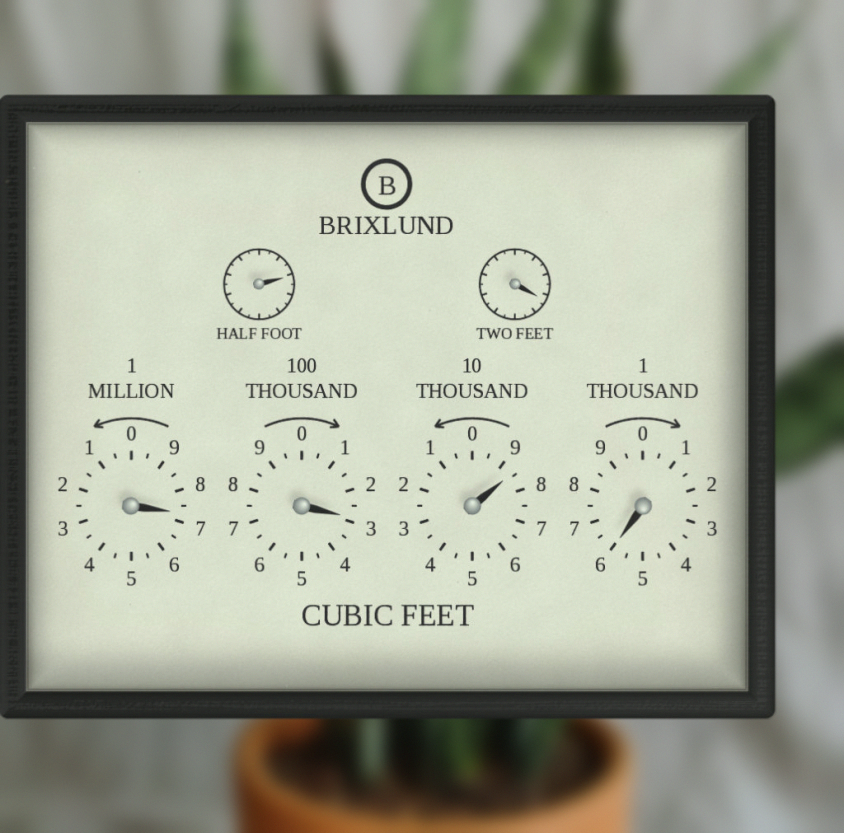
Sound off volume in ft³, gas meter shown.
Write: 728600 ft³
